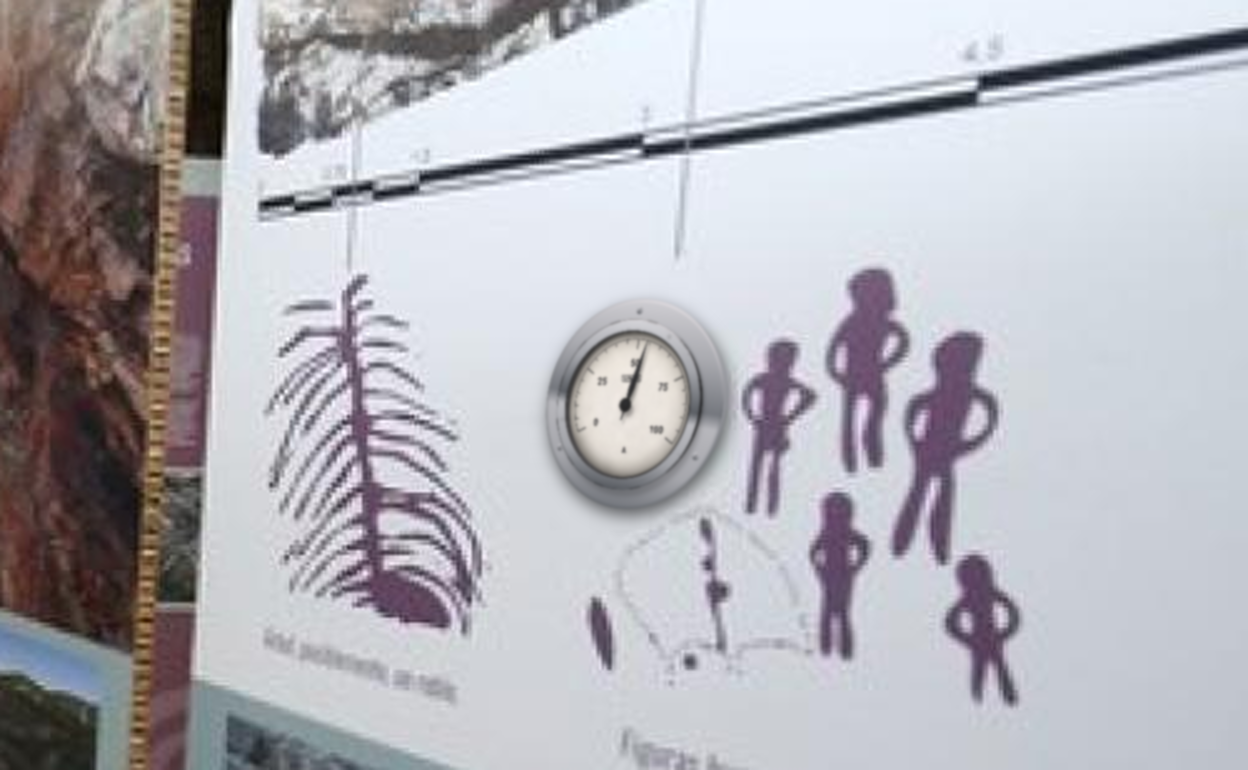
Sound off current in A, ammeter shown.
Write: 55 A
